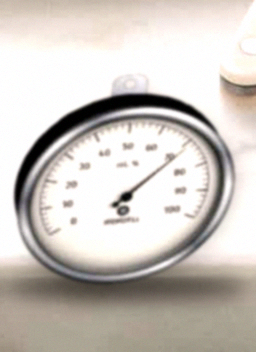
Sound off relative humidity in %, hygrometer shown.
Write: 70 %
